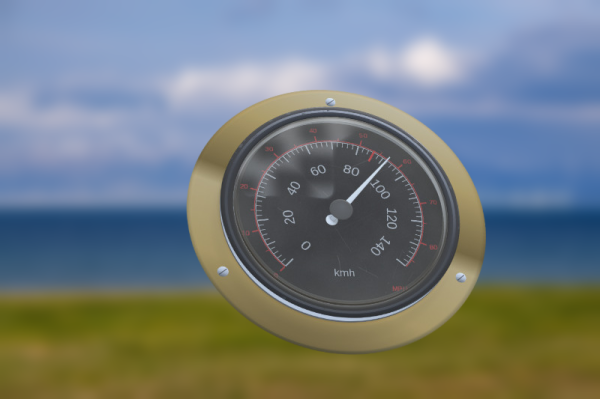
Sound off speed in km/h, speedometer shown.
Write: 92 km/h
